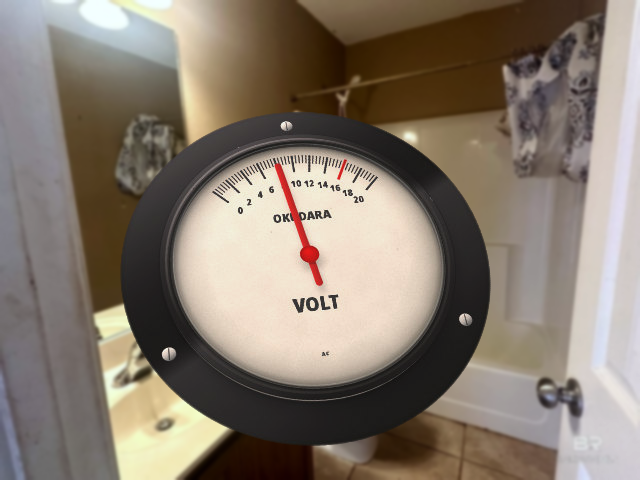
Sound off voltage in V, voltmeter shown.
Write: 8 V
